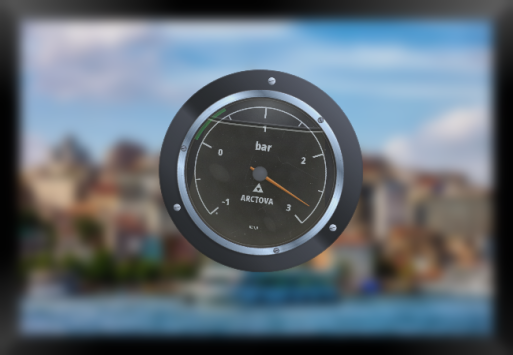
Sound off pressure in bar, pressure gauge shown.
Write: 2.75 bar
